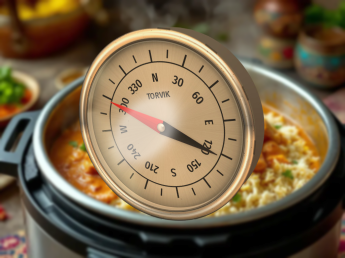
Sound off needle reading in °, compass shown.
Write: 300 °
